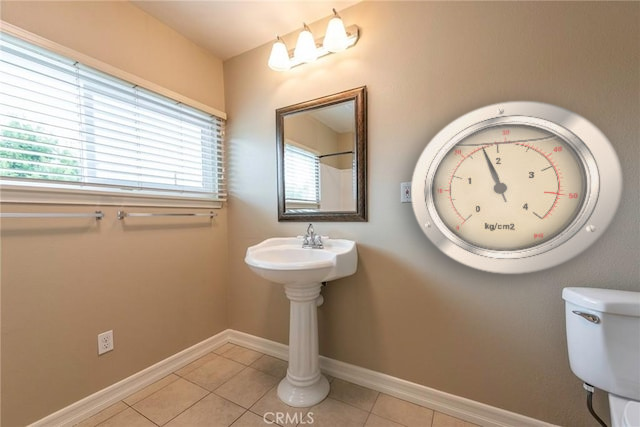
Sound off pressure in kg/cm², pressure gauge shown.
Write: 1.75 kg/cm²
